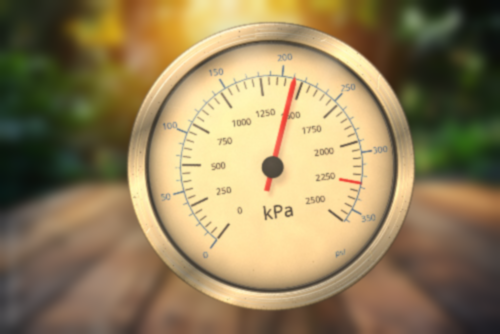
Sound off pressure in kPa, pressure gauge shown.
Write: 1450 kPa
